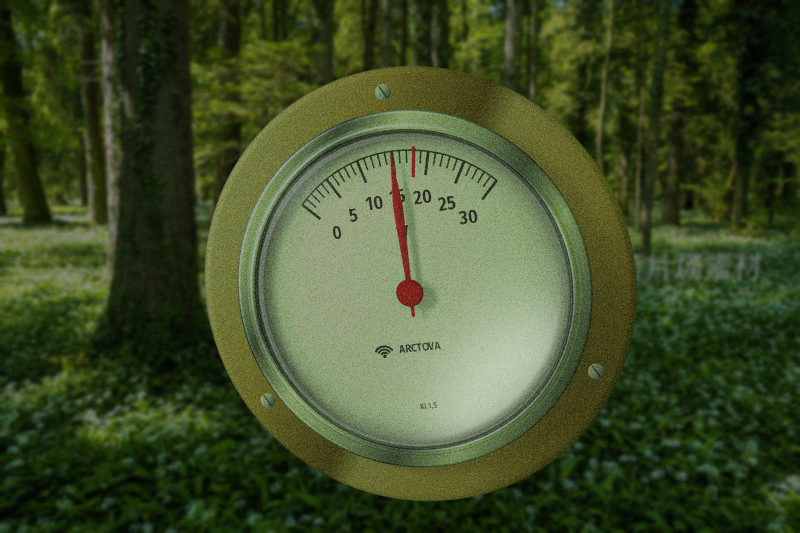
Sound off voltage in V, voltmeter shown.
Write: 15 V
